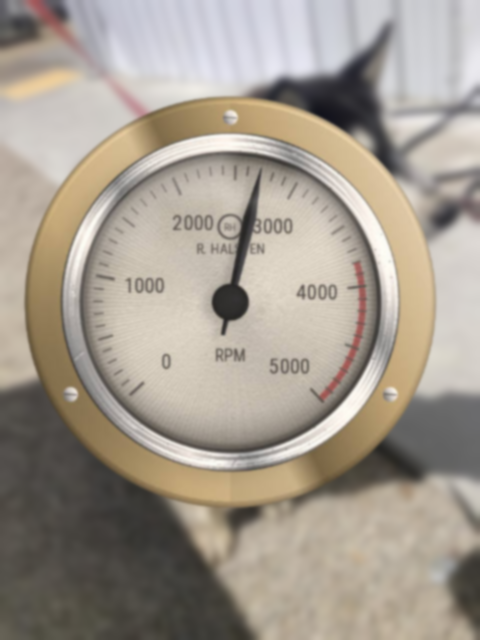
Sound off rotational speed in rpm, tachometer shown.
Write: 2700 rpm
